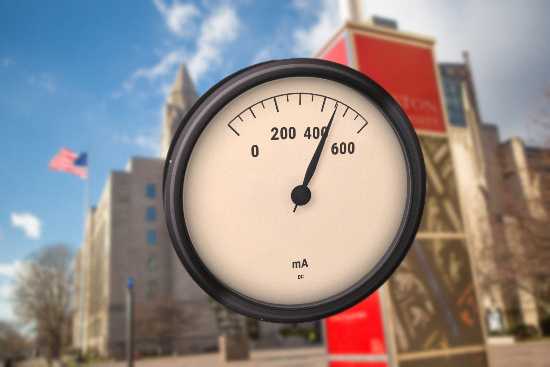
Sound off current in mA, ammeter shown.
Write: 450 mA
